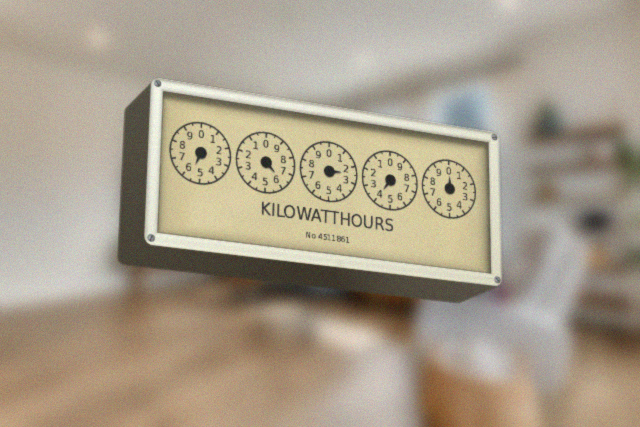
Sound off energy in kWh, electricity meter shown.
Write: 56240 kWh
